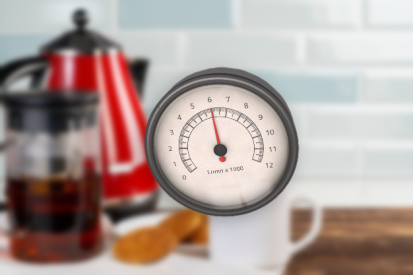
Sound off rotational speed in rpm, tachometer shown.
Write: 6000 rpm
